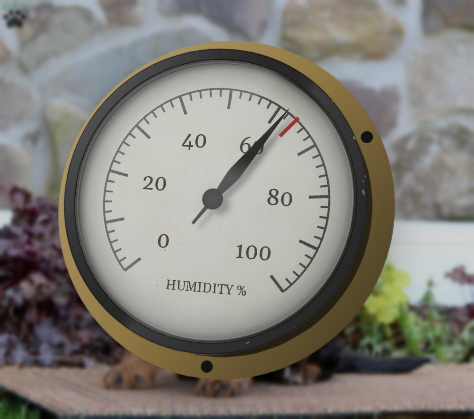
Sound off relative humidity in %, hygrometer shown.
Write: 62 %
